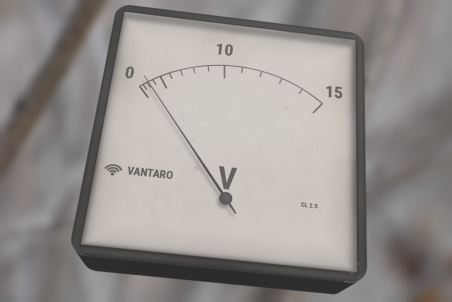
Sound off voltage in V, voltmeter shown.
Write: 3 V
